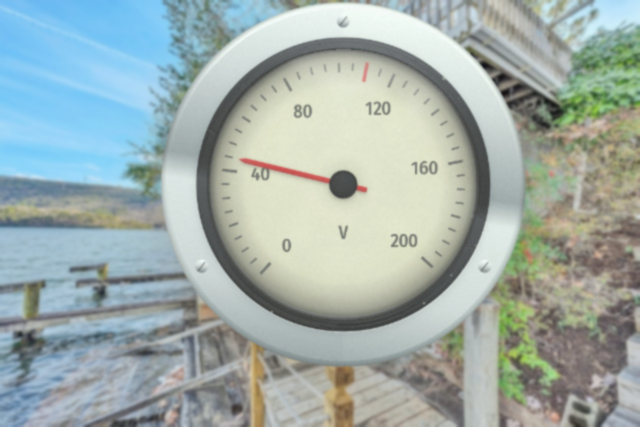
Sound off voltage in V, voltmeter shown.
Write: 45 V
